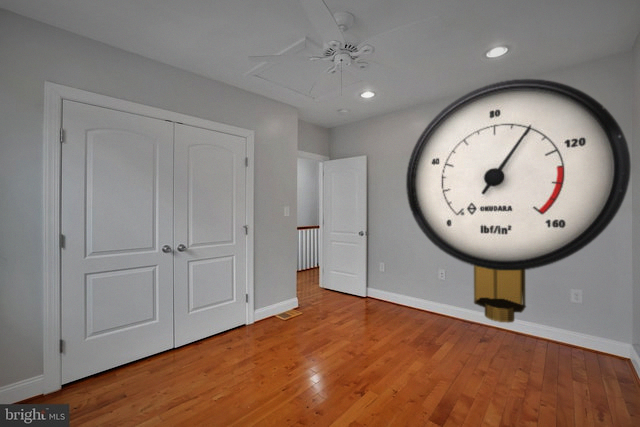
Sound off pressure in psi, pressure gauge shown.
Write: 100 psi
